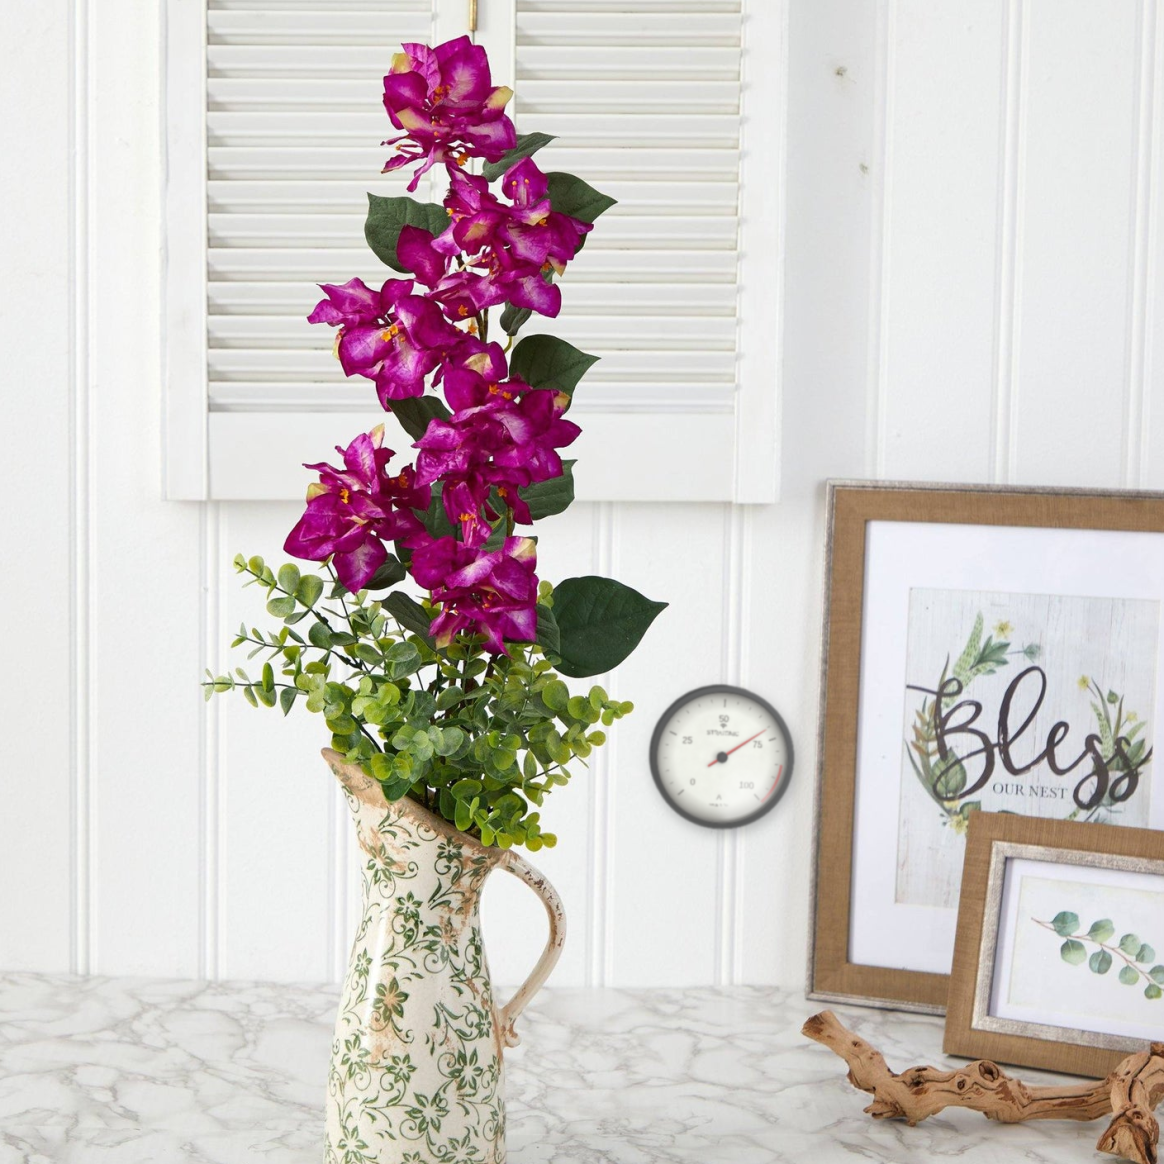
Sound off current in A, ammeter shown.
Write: 70 A
